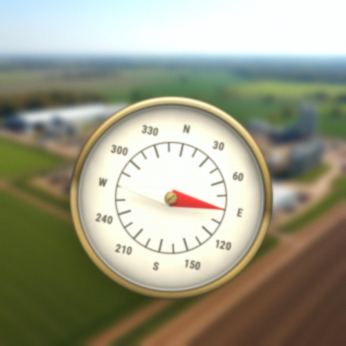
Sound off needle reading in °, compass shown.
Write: 90 °
